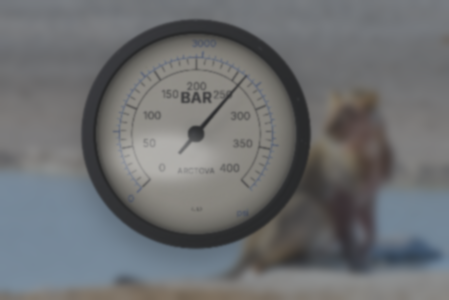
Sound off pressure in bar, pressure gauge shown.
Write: 260 bar
